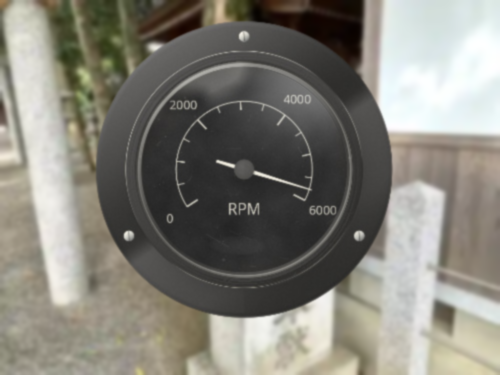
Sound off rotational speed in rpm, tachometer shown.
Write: 5750 rpm
